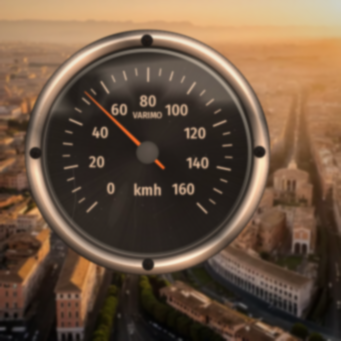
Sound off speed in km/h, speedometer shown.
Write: 52.5 km/h
